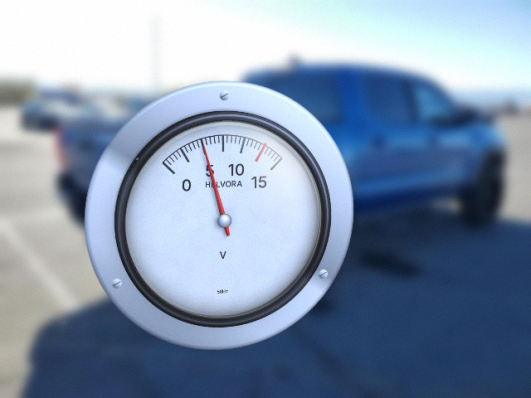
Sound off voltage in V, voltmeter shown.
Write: 5 V
